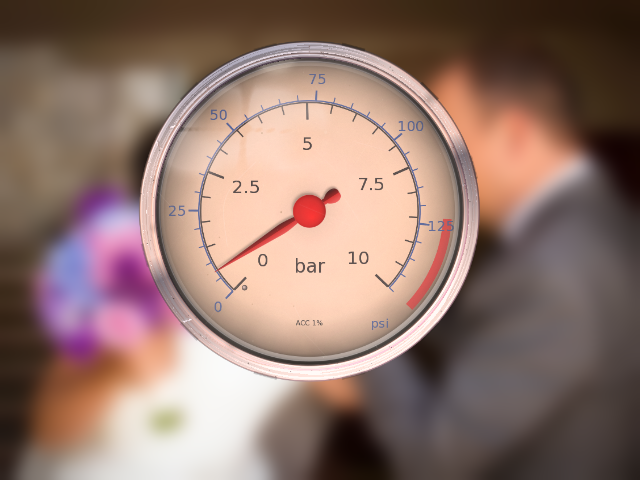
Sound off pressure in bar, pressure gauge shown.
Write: 0.5 bar
